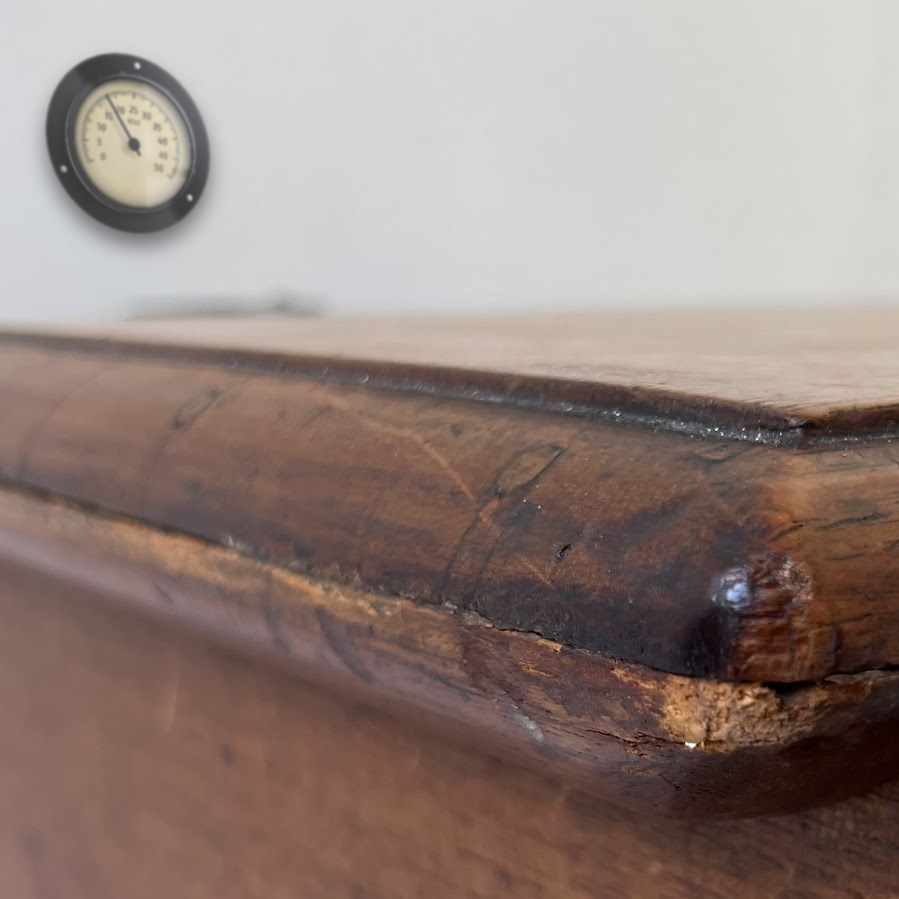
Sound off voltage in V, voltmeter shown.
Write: 17.5 V
